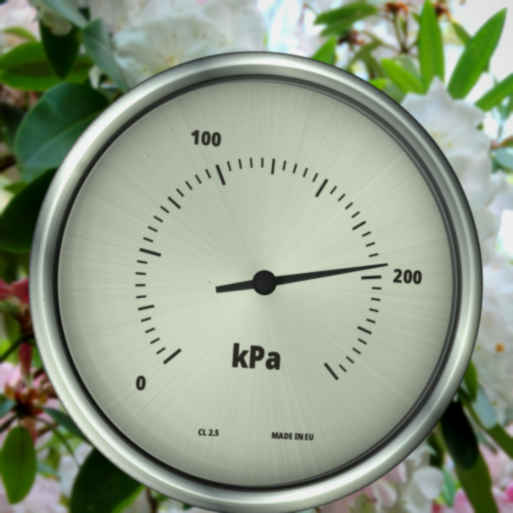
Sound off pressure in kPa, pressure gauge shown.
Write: 195 kPa
